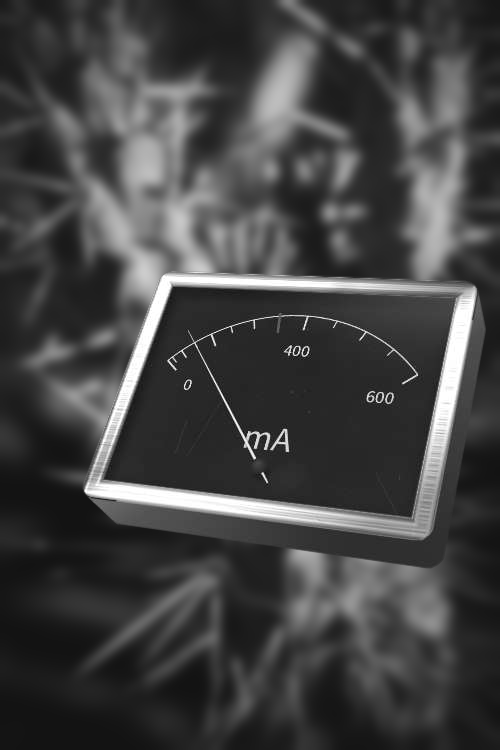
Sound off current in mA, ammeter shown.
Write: 150 mA
